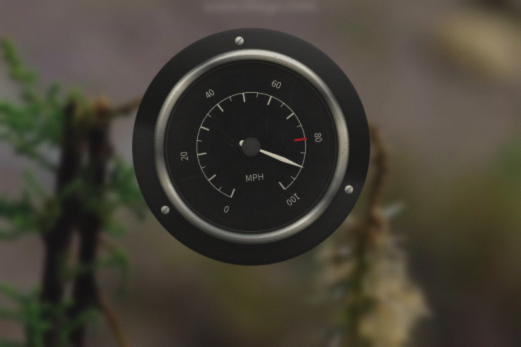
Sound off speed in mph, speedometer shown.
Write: 90 mph
